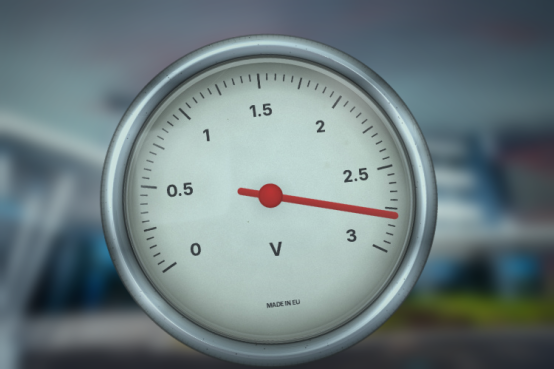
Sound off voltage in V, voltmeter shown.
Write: 2.8 V
